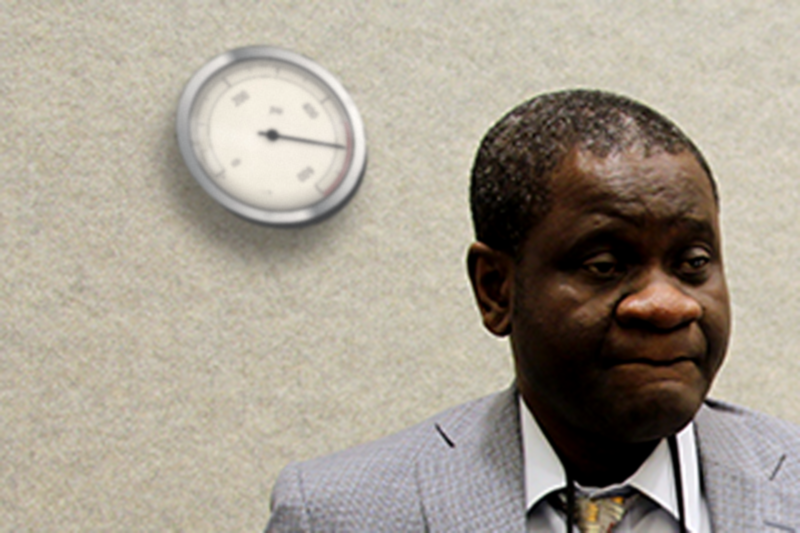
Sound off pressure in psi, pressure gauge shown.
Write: 500 psi
